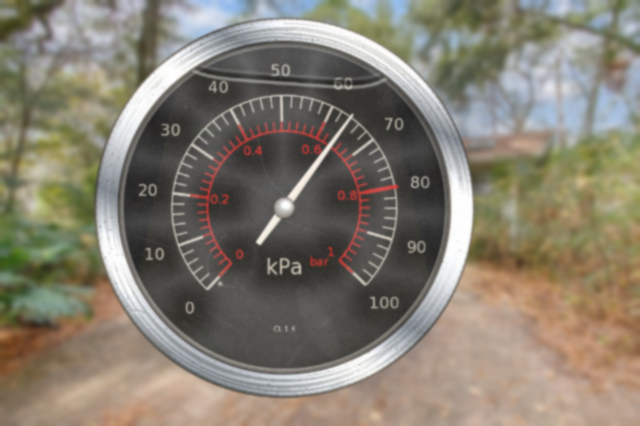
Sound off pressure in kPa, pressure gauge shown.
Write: 64 kPa
